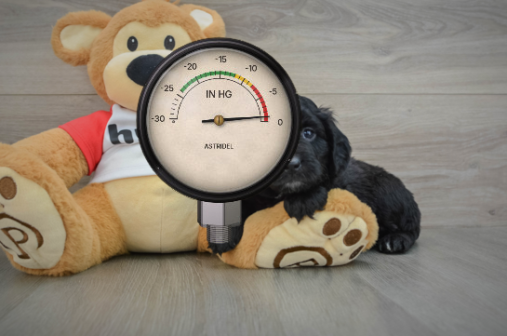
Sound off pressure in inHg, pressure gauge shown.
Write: -1 inHg
